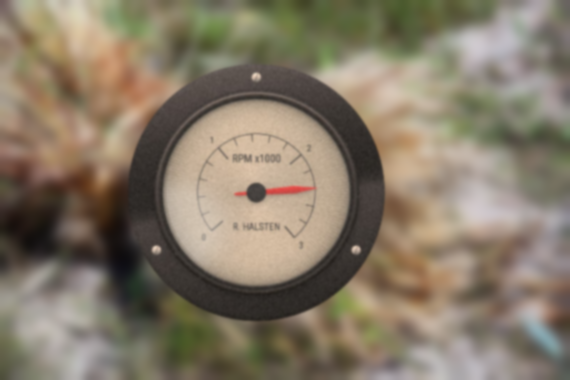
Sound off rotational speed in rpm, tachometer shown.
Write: 2400 rpm
